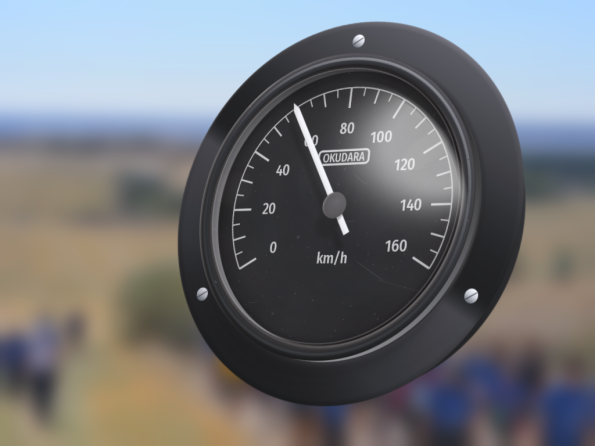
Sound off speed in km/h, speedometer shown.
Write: 60 km/h
